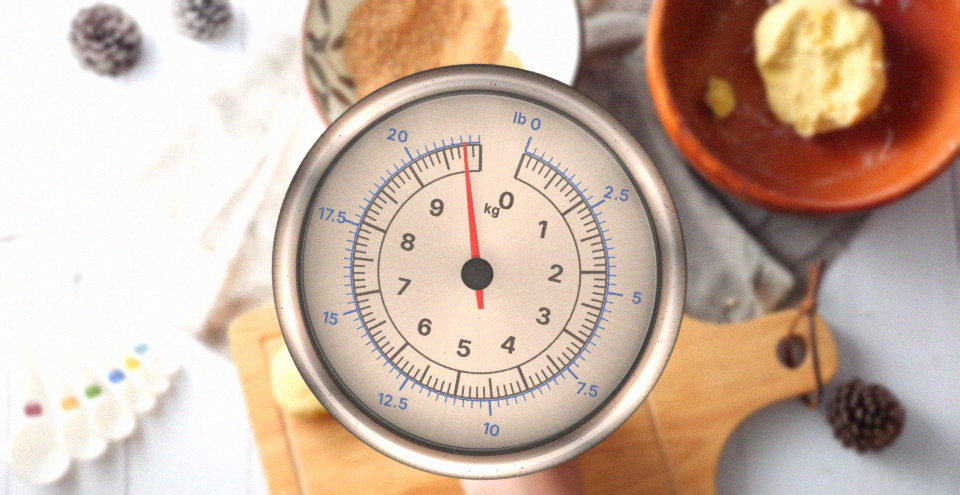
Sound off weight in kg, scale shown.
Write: 9.8 kg
